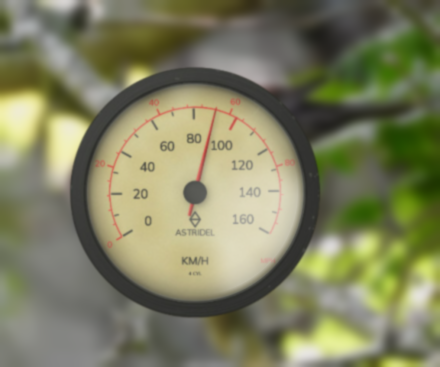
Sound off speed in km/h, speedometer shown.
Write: 90 km/h
